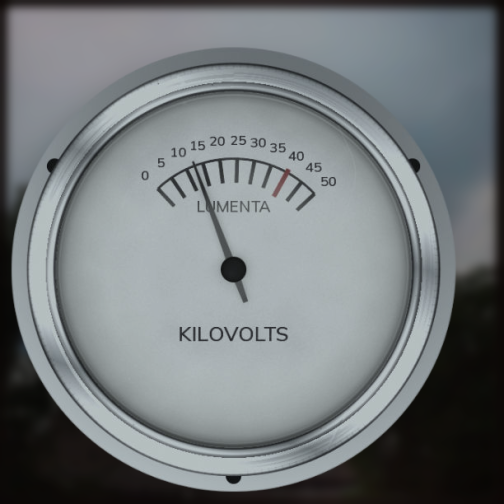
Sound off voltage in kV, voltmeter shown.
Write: 12.5 kV
